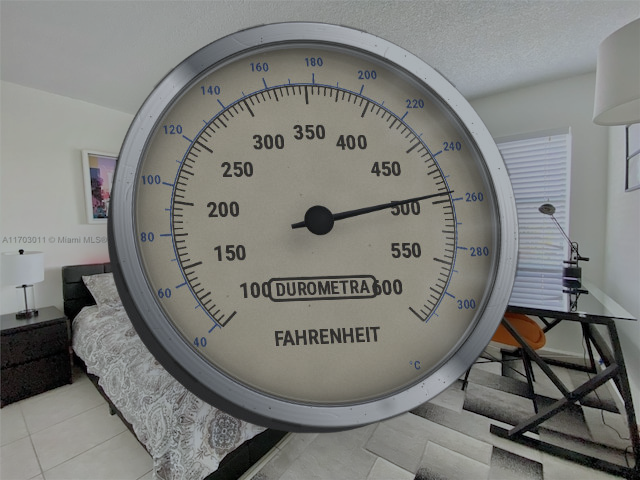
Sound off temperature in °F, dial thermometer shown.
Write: 495 °F
